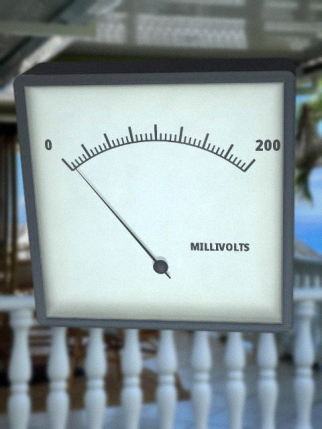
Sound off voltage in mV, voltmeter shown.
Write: 5 mV
